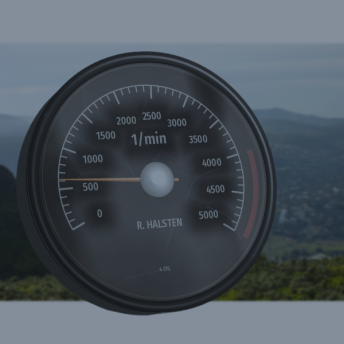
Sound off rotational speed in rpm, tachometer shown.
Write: 600 rpm
